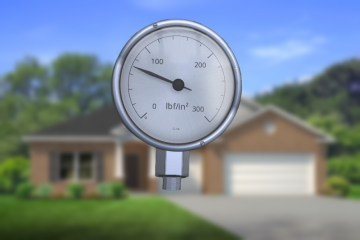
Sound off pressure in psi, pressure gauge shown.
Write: 70 psi
